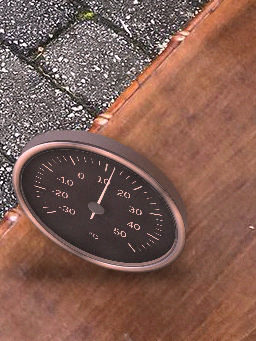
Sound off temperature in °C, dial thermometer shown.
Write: 12 °C
